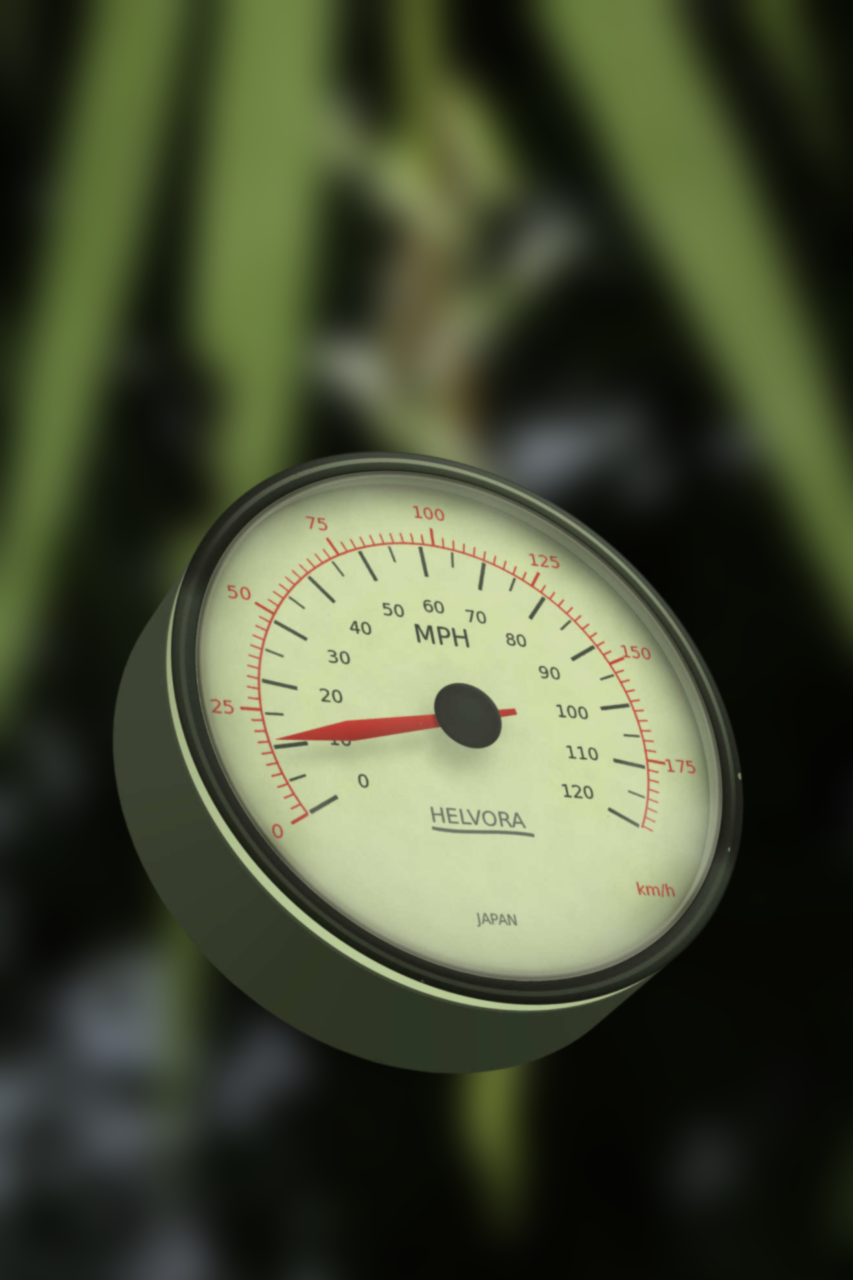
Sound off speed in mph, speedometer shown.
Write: 10 mph
